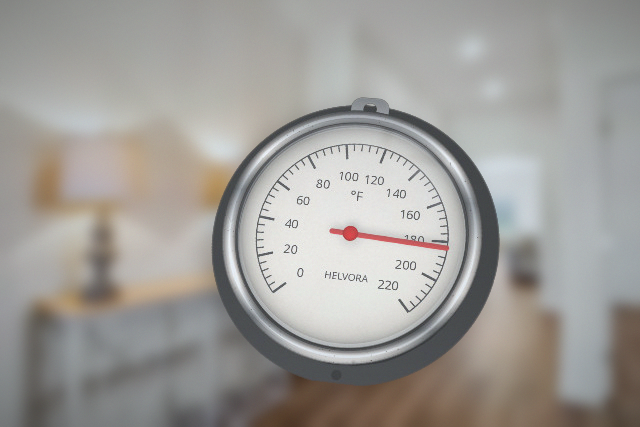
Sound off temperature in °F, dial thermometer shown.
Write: 184 °F
